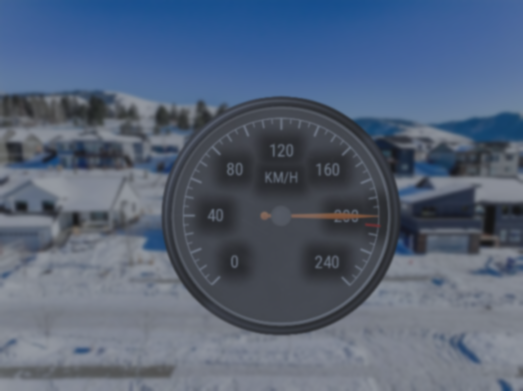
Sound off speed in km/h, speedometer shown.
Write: 200 km/h
